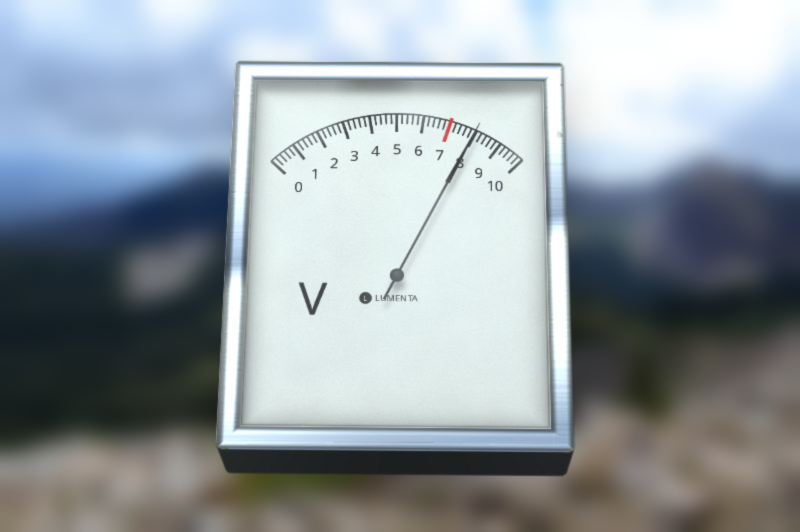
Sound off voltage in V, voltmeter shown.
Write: 8 V
